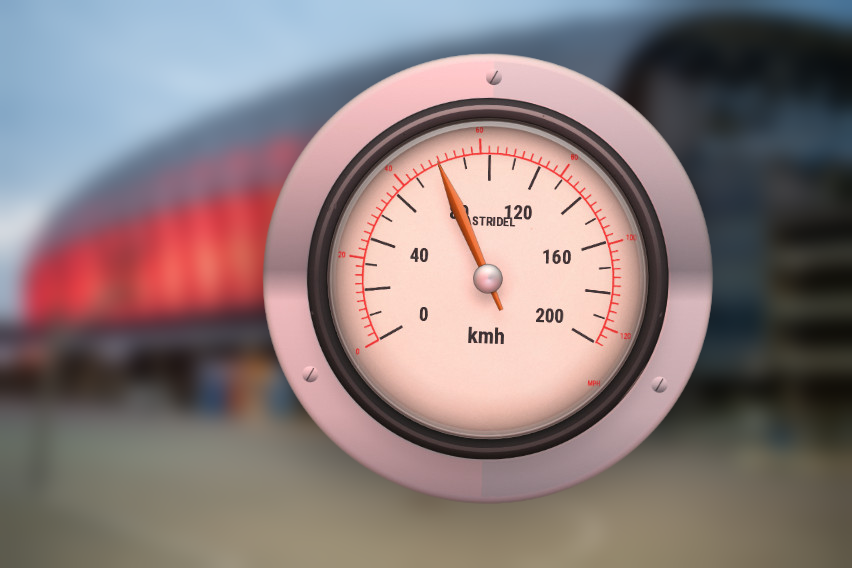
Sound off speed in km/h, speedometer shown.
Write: 80 km/h
